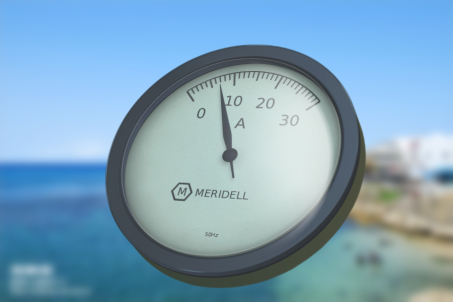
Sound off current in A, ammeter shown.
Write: 7 A
